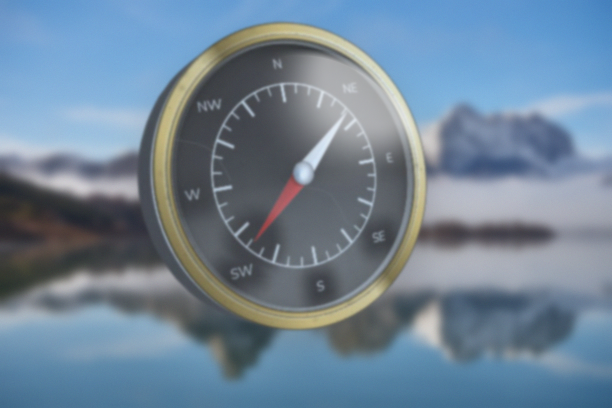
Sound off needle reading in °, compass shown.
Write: 230 °
